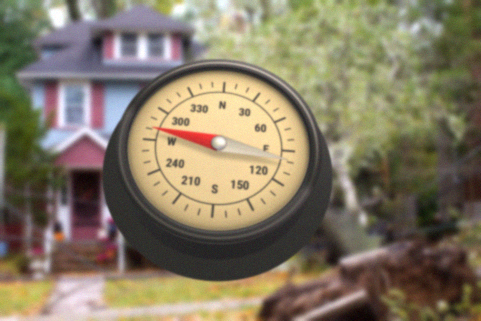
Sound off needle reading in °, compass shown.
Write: 280 °
